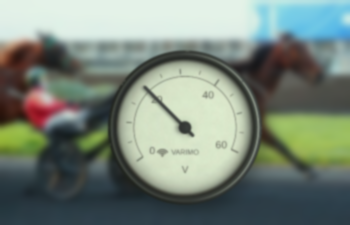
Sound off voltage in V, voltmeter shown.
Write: 20 V
